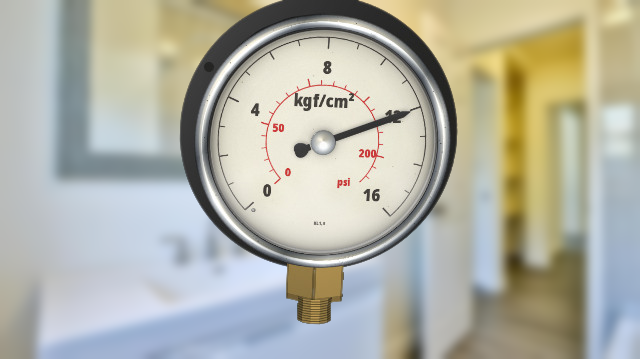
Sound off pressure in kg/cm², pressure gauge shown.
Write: 12 kg/cm²
